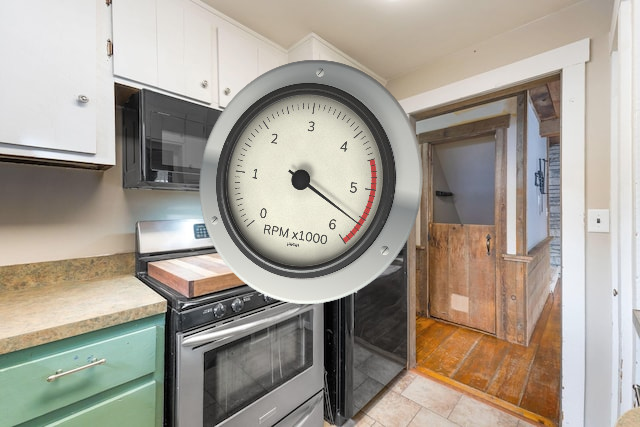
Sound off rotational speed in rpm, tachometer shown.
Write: 5600 rpm
